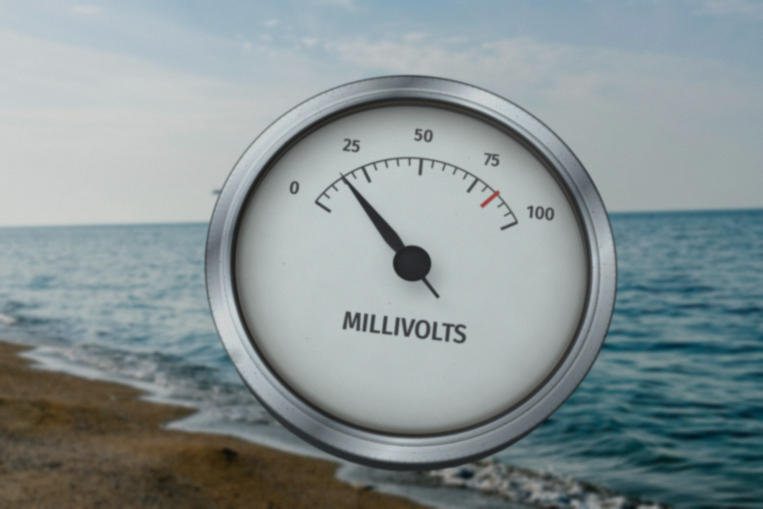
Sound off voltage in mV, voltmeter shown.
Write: 15 mV
